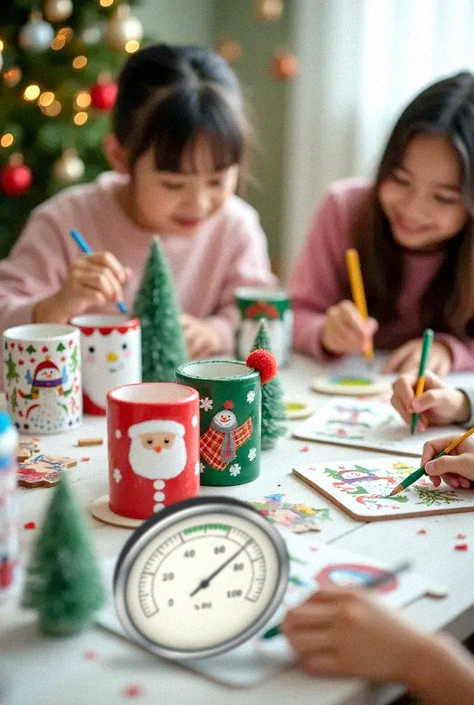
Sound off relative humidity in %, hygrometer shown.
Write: 70 %
